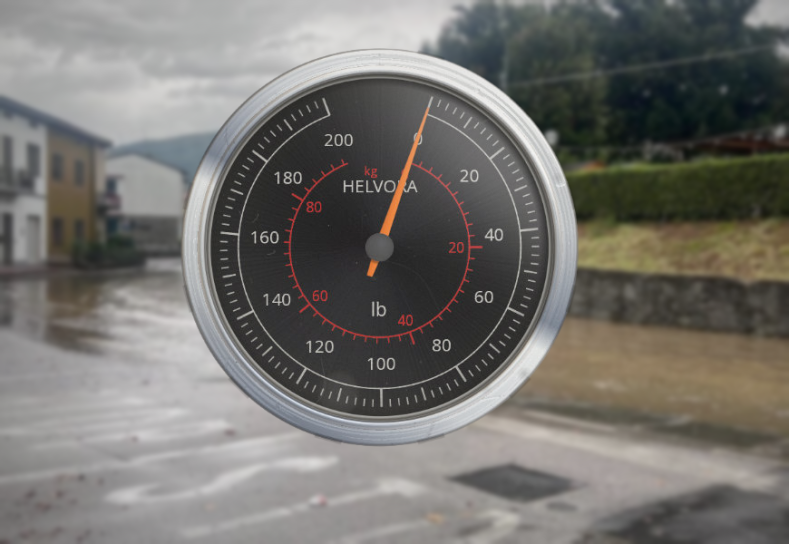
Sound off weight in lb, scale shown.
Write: 0 lb
